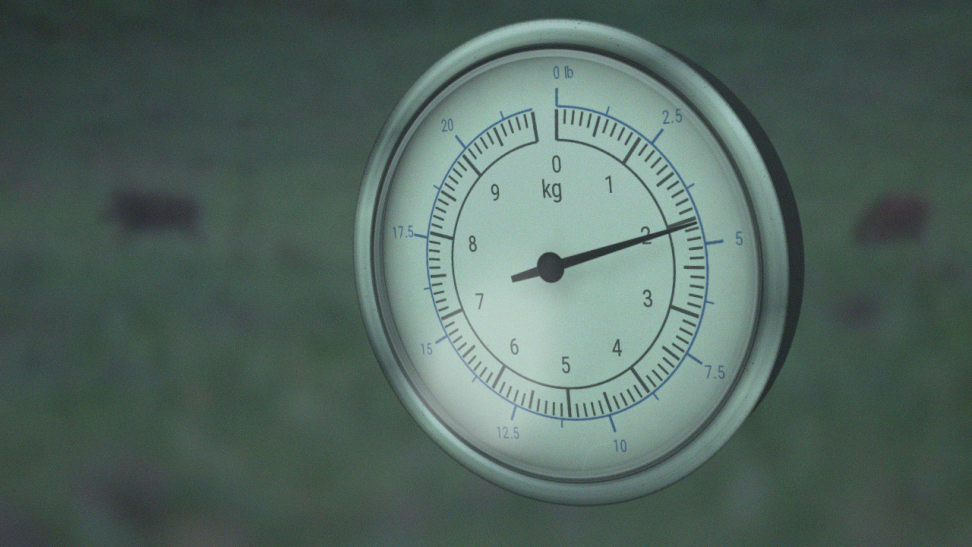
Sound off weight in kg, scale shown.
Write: 2.05 kg
